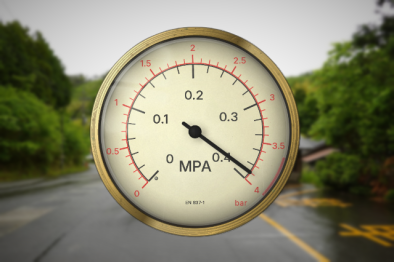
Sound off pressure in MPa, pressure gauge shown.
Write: 0.39 MPa
